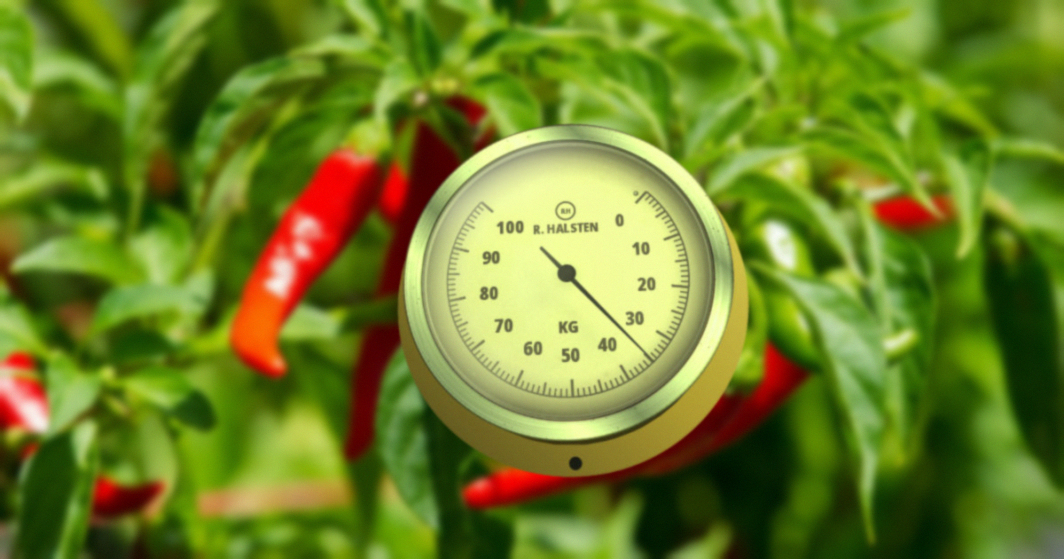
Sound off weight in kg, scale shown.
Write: 35 kg
